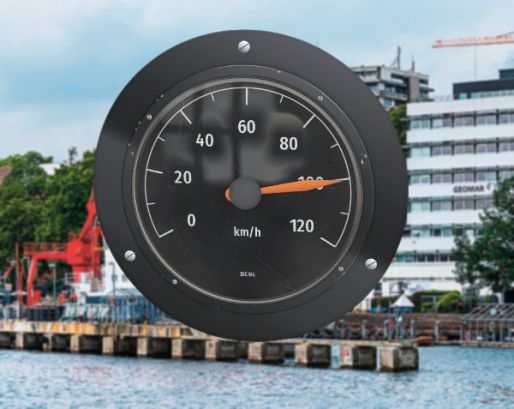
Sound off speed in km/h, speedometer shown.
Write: 100 km/h
